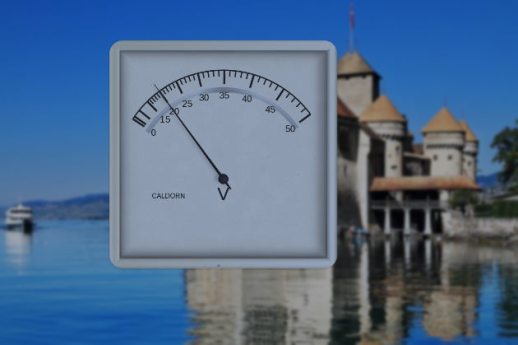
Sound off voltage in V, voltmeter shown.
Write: 20 V
